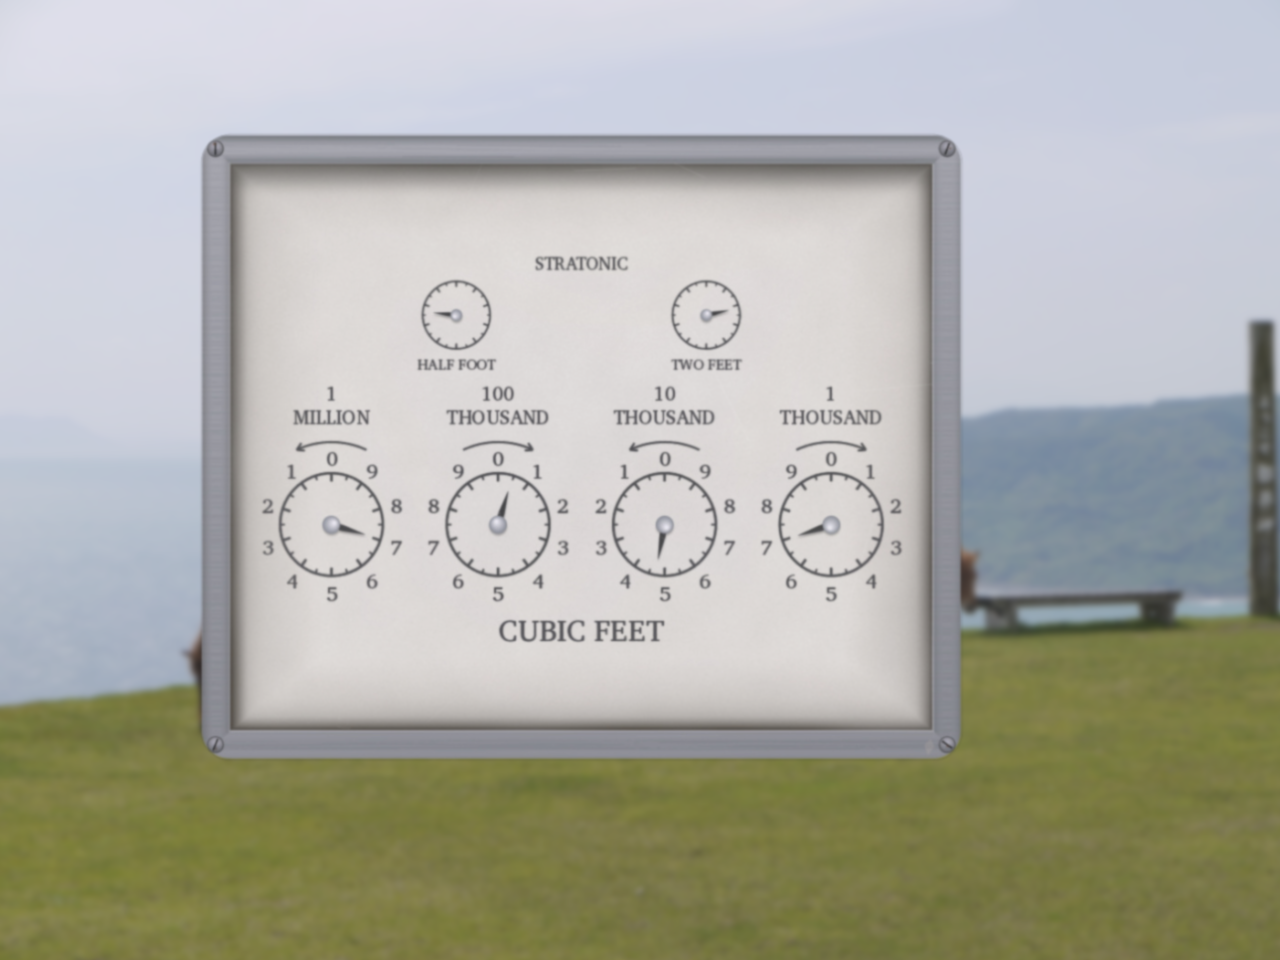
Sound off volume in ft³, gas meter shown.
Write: 704700 ft³
